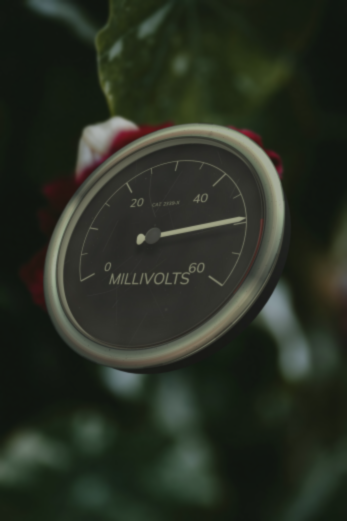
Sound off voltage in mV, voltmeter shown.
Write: 50 mV
